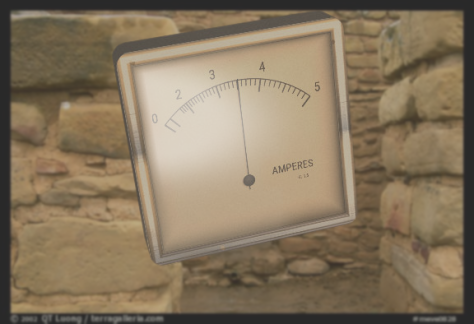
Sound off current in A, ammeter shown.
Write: 3.5 A
